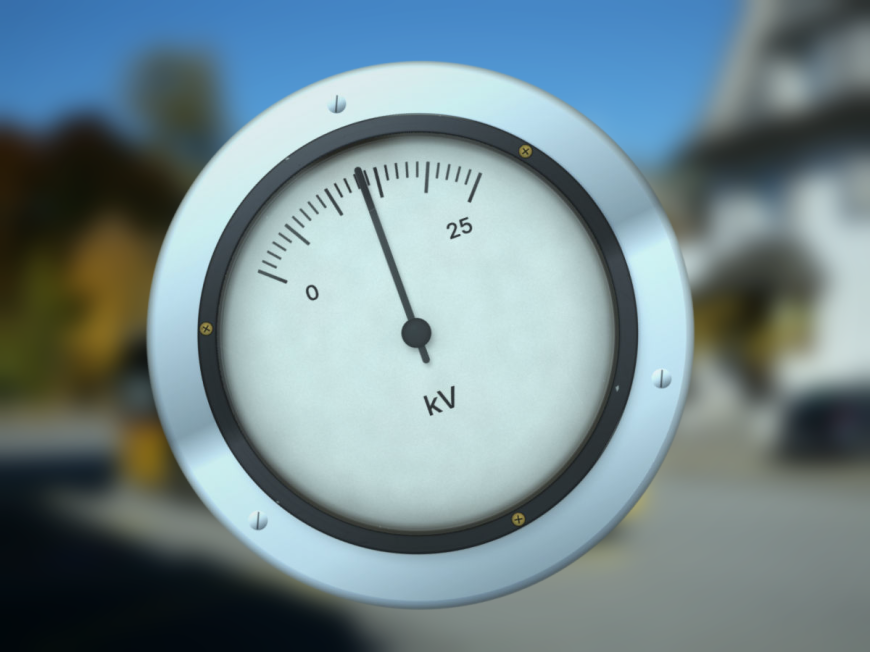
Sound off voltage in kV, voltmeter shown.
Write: 13.5 kV
